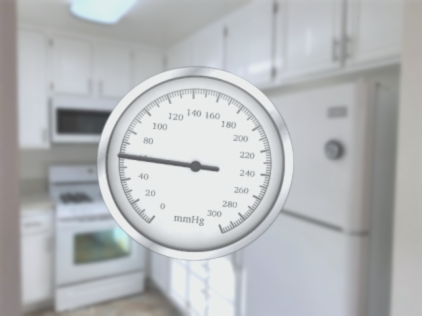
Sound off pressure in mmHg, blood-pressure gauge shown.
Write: 60 mmHg
